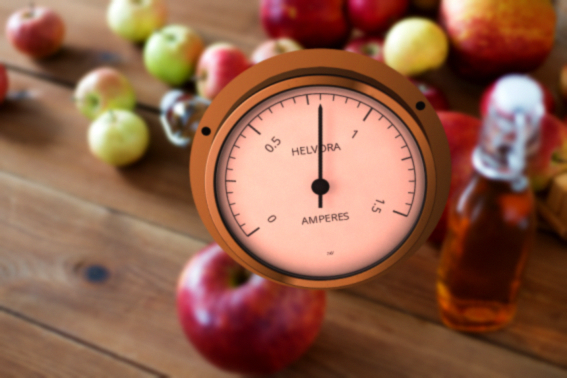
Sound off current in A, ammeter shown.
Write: 0.8 A
